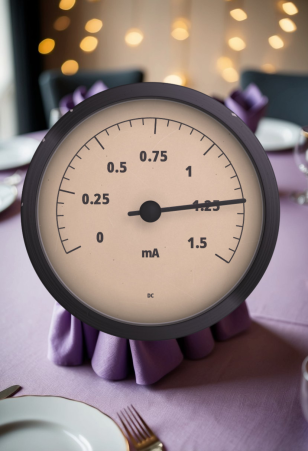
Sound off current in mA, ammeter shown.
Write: 1.25 mA
